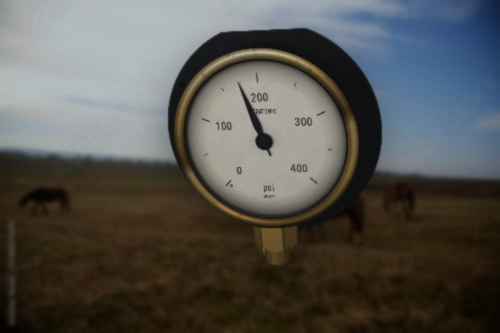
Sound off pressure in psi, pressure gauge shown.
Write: 175 psi
